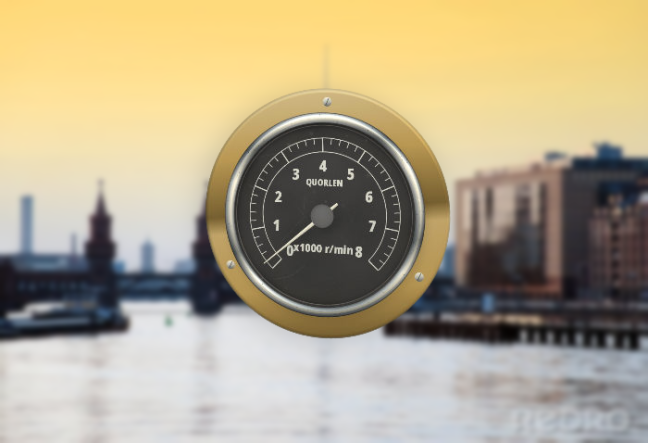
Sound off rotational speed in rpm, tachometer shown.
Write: 200 rpm
